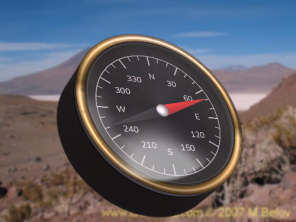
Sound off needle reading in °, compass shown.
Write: 70 °
